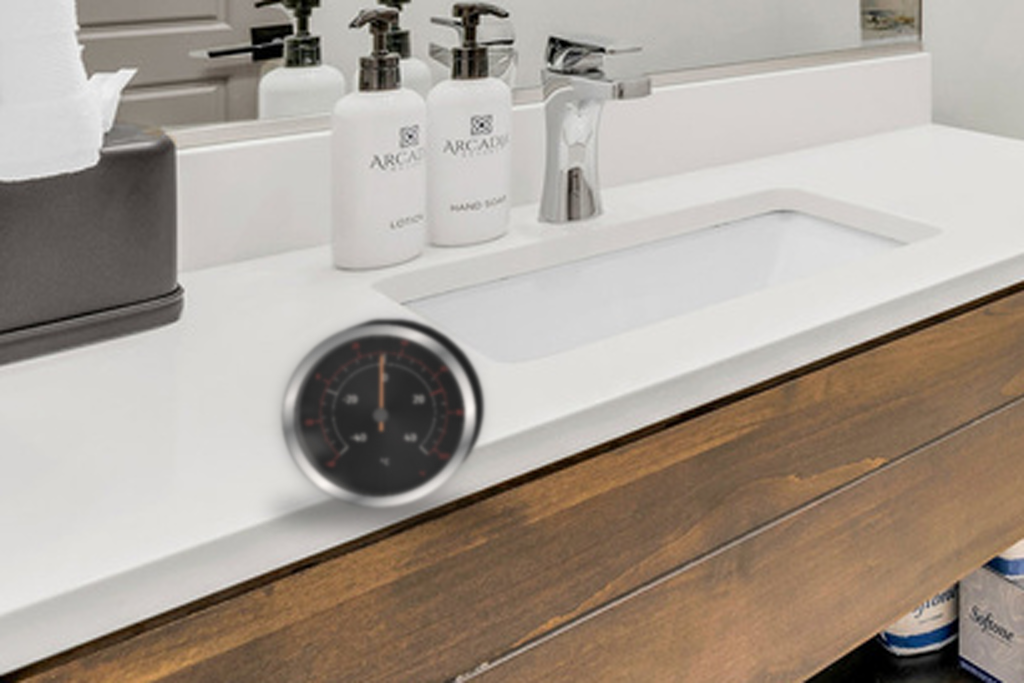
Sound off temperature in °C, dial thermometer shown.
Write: 0 °C
